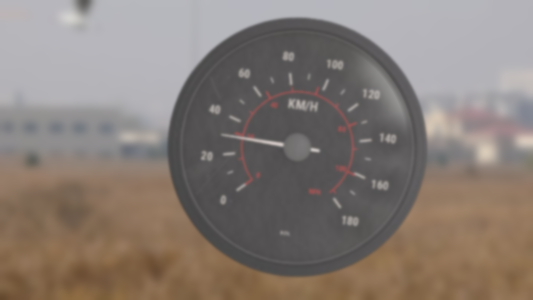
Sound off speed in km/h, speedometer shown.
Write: 30 km/h
